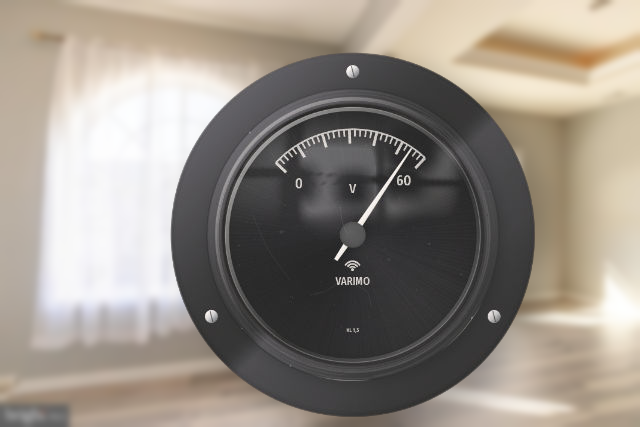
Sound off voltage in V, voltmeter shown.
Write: 54 V
